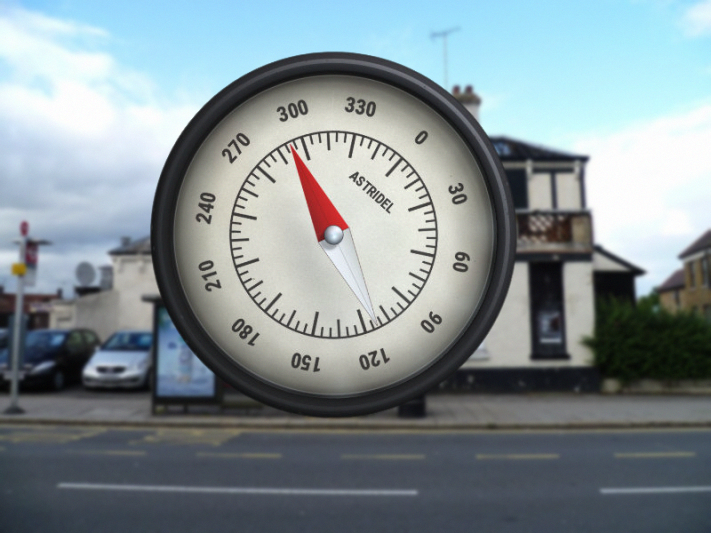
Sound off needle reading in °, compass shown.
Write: 292.5 °
